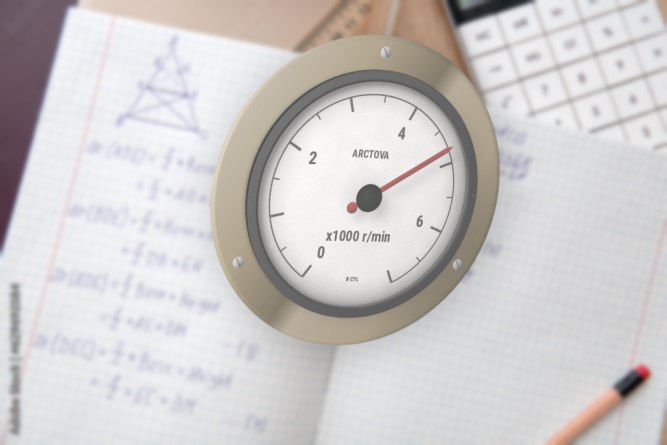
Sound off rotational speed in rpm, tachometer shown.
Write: 4750 rpm
